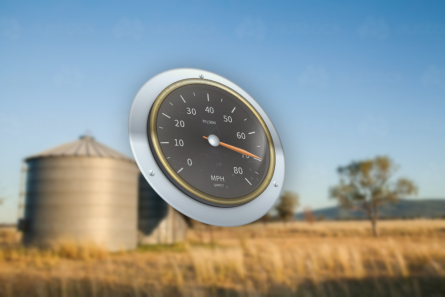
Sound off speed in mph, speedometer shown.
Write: 70 mph
